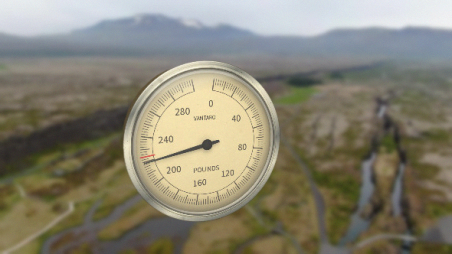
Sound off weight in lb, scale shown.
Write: 220 lb
